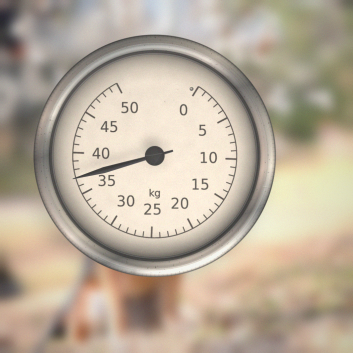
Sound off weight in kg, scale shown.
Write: 37 kg
